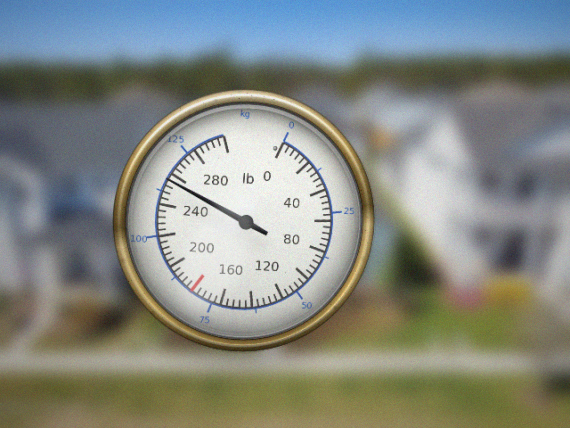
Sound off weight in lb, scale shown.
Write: 256 lb
